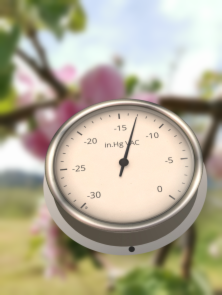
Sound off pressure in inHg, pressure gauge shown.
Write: -13 inHg
